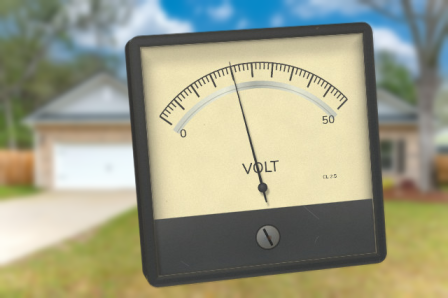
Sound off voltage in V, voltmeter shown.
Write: 20 V
